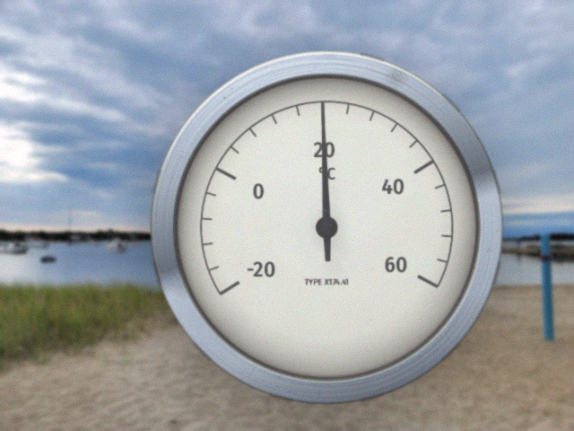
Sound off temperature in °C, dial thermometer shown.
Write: 20 °C
